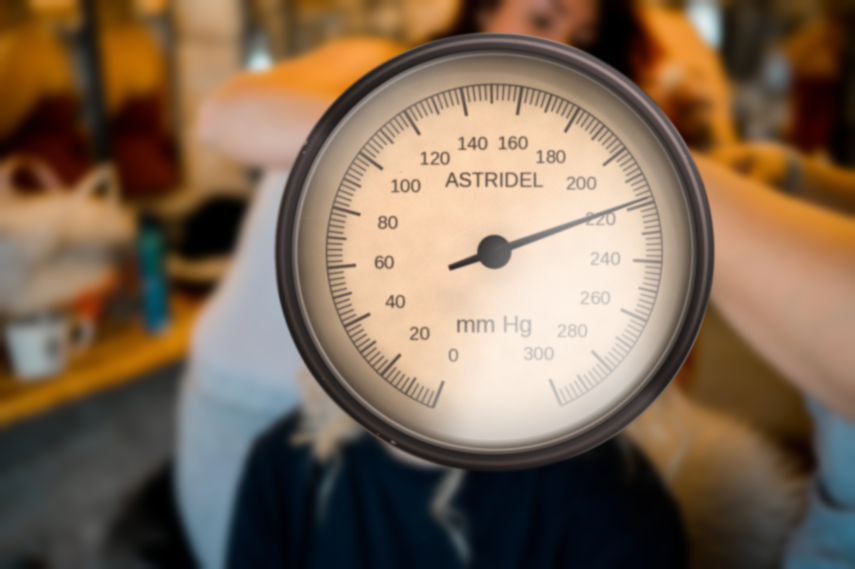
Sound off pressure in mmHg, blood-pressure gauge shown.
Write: 218 mmHg
